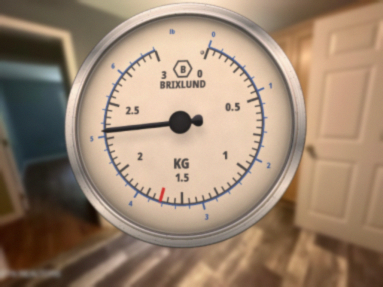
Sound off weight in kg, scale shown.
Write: 2.3 kg
